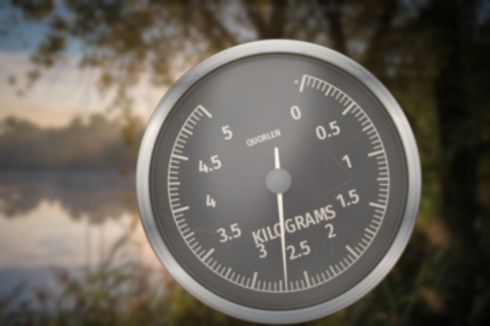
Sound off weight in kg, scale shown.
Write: 2.7 kg
